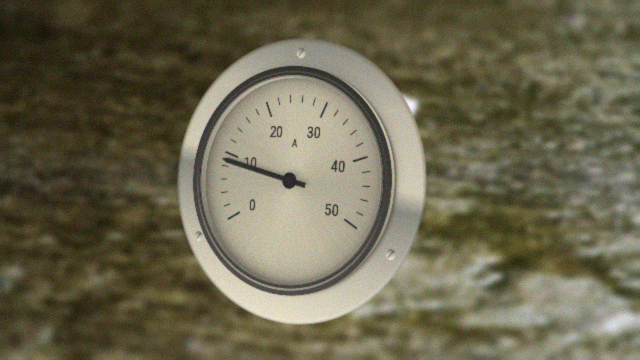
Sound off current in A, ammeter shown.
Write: 9 A
